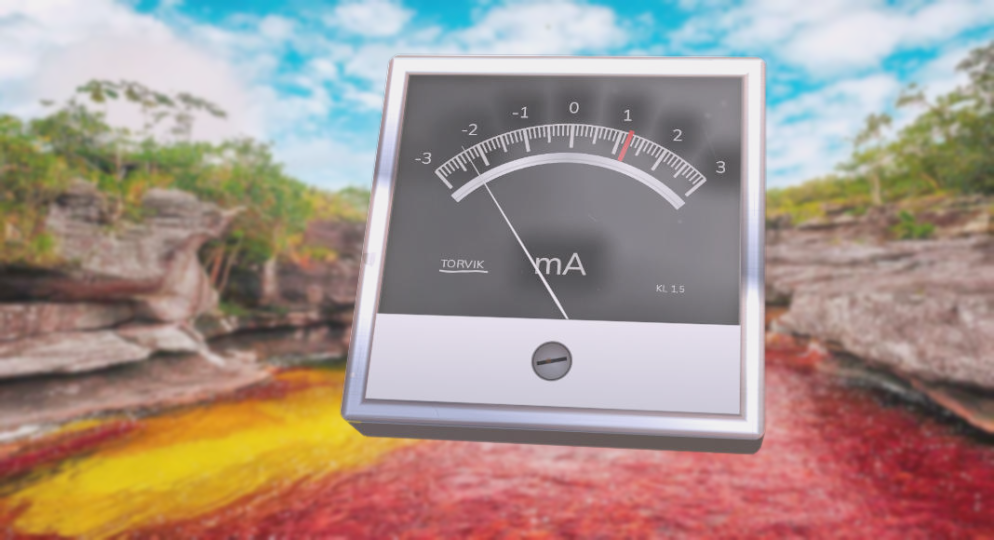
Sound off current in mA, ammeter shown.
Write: -2.3 mA
